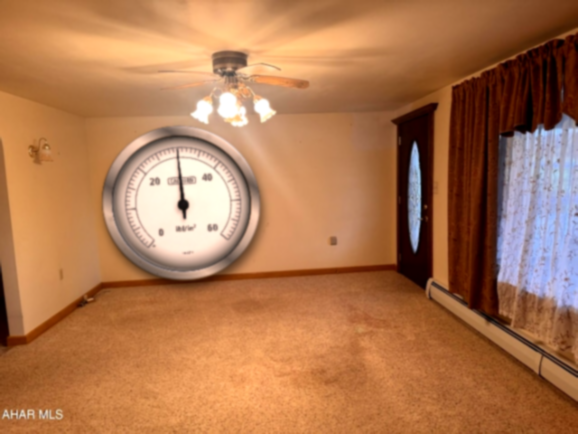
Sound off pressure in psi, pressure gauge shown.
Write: 30 psi
